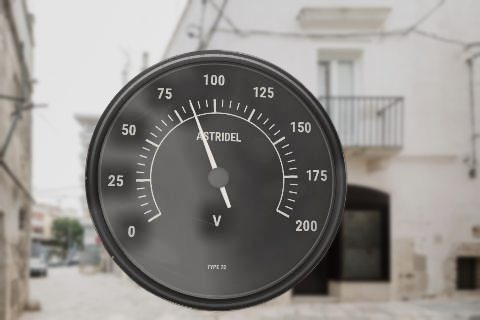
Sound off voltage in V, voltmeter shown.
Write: 85 V
